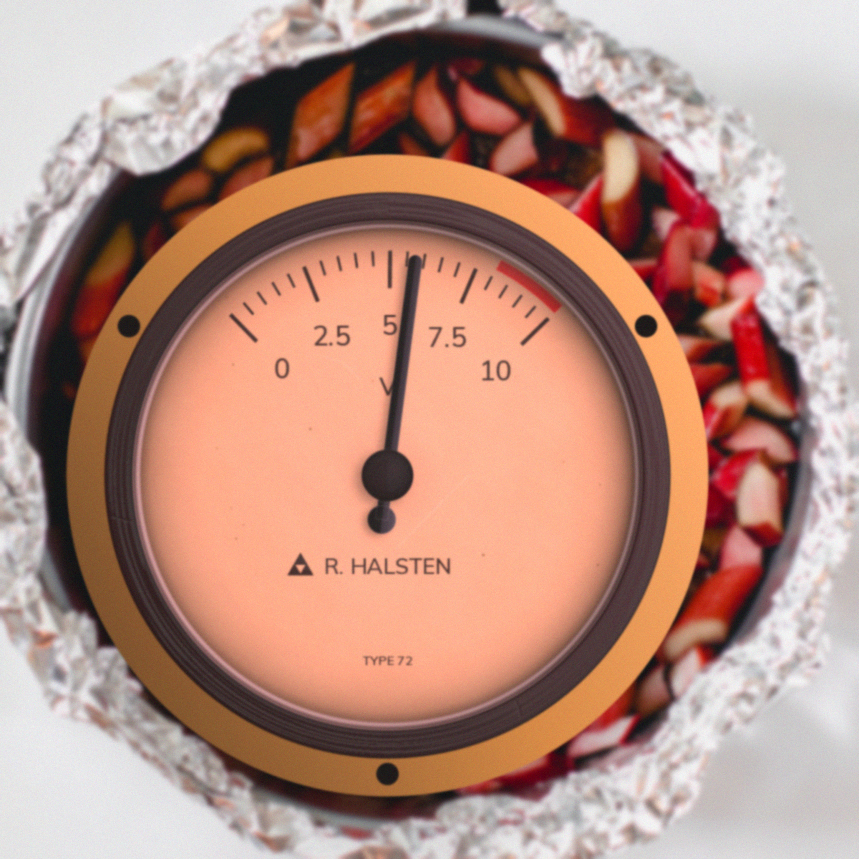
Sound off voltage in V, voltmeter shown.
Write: 5.75 V
